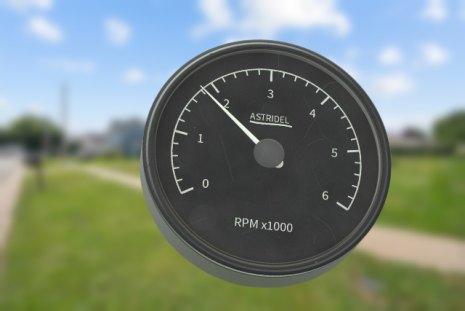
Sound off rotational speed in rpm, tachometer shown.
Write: 1800 rpm
